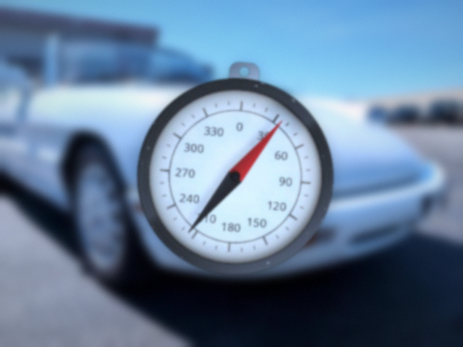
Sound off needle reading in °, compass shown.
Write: 35 °
